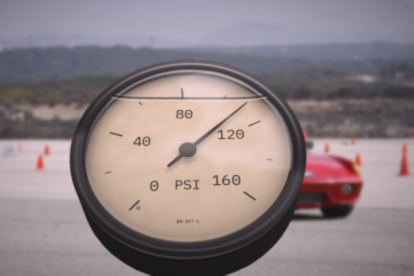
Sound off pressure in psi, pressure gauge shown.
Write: 110 psi
